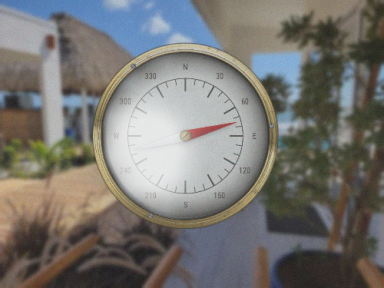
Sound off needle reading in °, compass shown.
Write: 75 °
